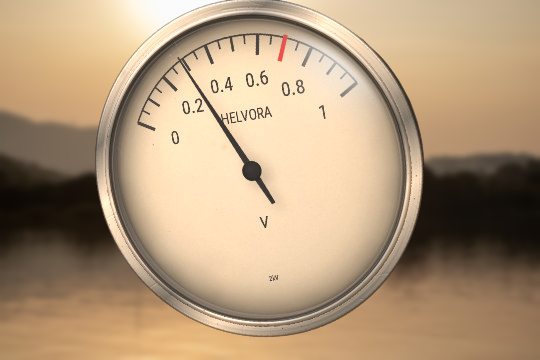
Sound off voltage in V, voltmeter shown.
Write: 0.3 V
